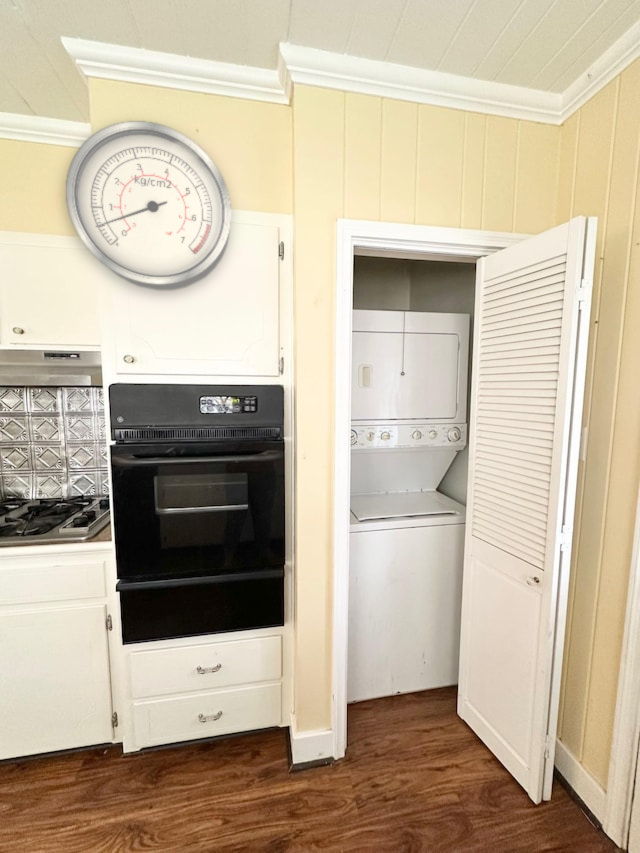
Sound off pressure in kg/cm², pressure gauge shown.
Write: 0.5 kg/cm²
